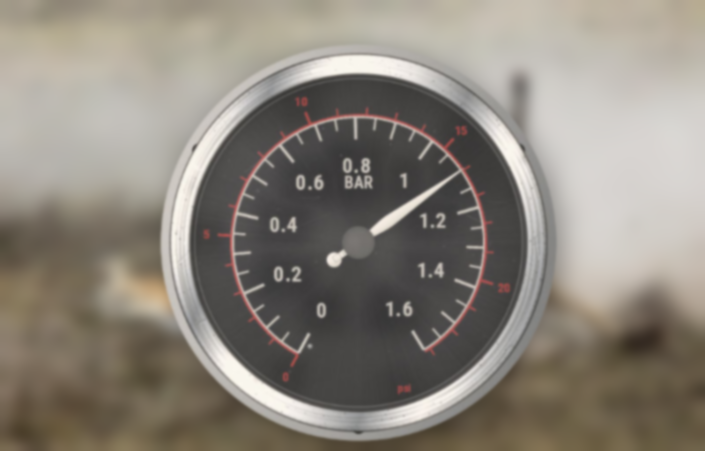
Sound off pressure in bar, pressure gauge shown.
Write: 1.1 bar
